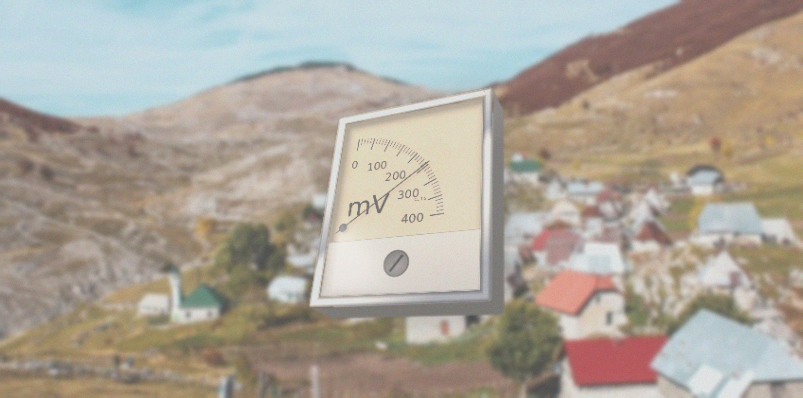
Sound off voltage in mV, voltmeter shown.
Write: 250 mV
